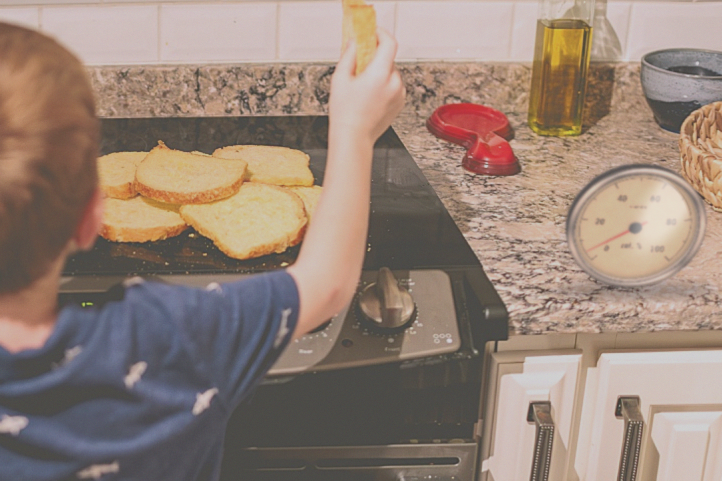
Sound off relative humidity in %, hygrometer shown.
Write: 5 %
